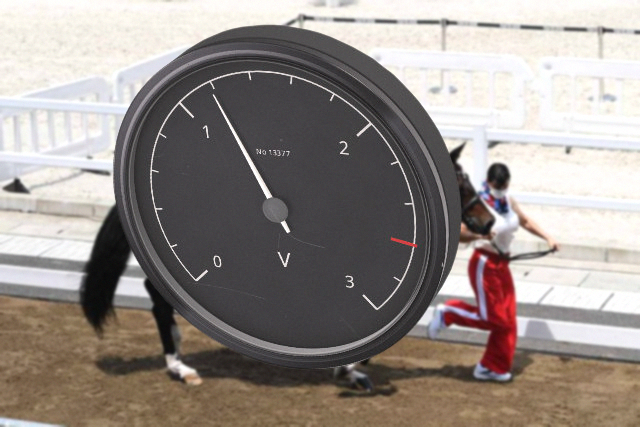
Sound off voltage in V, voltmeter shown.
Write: 1.2 V
